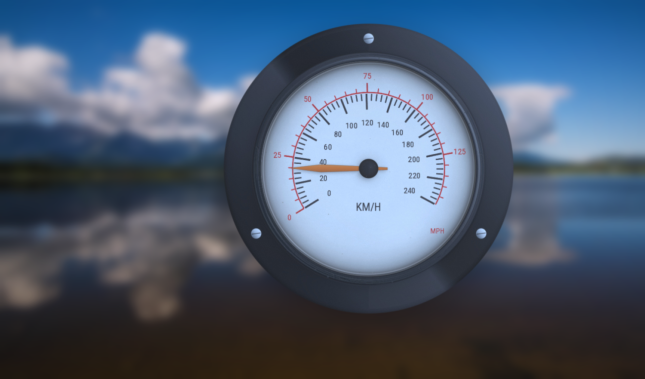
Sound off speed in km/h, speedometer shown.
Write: 32 km/h
